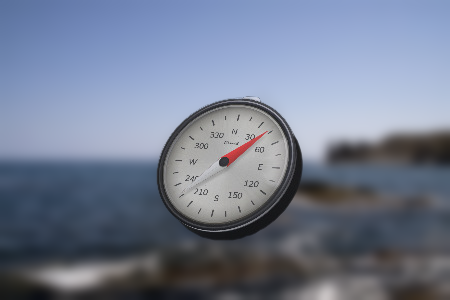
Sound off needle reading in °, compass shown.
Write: 45 °
